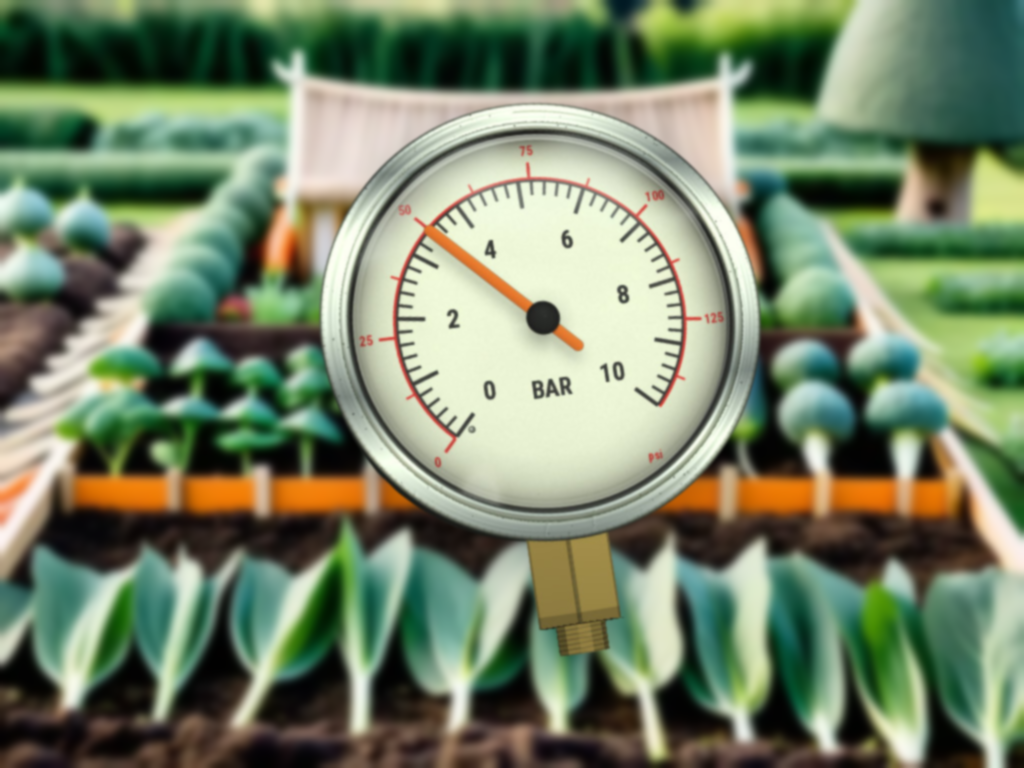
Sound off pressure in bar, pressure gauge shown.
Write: 3.4 bar
